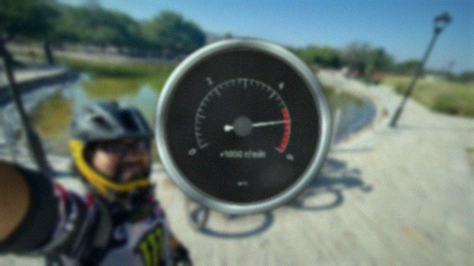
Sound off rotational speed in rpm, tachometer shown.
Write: 5000 rpm
